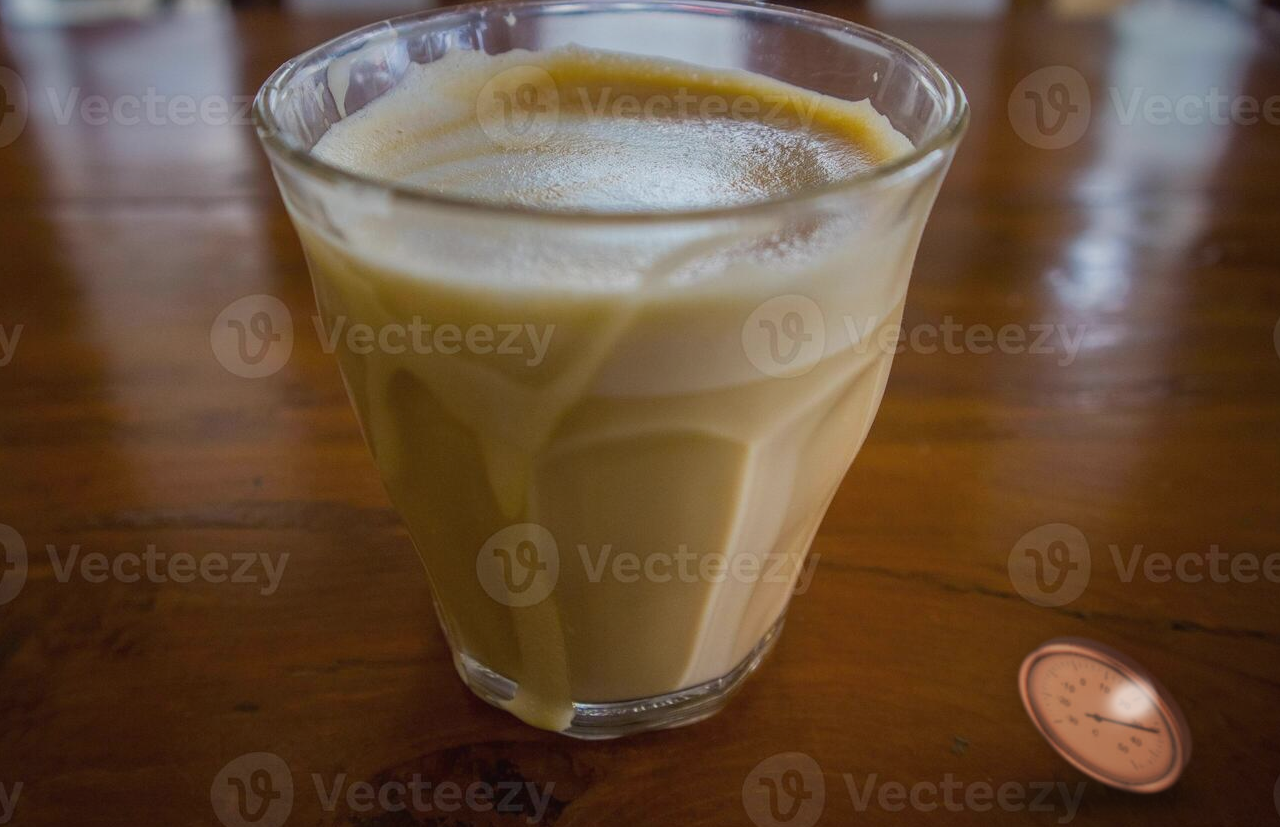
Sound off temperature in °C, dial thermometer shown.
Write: 30 °C
